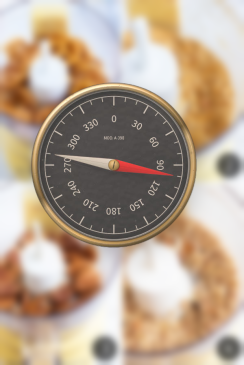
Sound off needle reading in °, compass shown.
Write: 100 °
